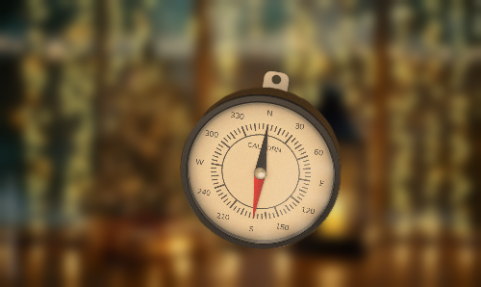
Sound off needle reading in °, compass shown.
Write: 180 °
